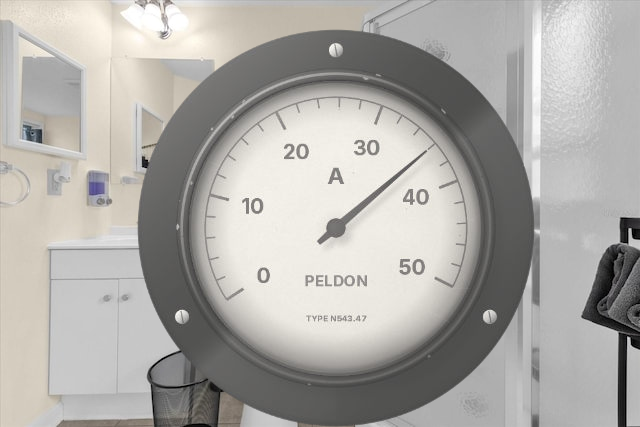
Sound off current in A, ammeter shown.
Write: 36 A
